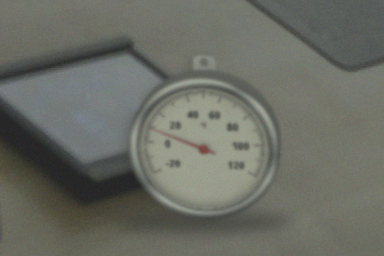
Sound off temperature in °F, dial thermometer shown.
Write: 10 °F
